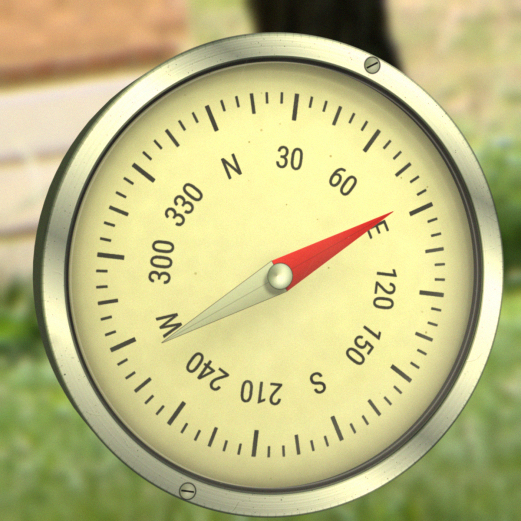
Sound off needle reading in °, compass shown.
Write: 85 °
